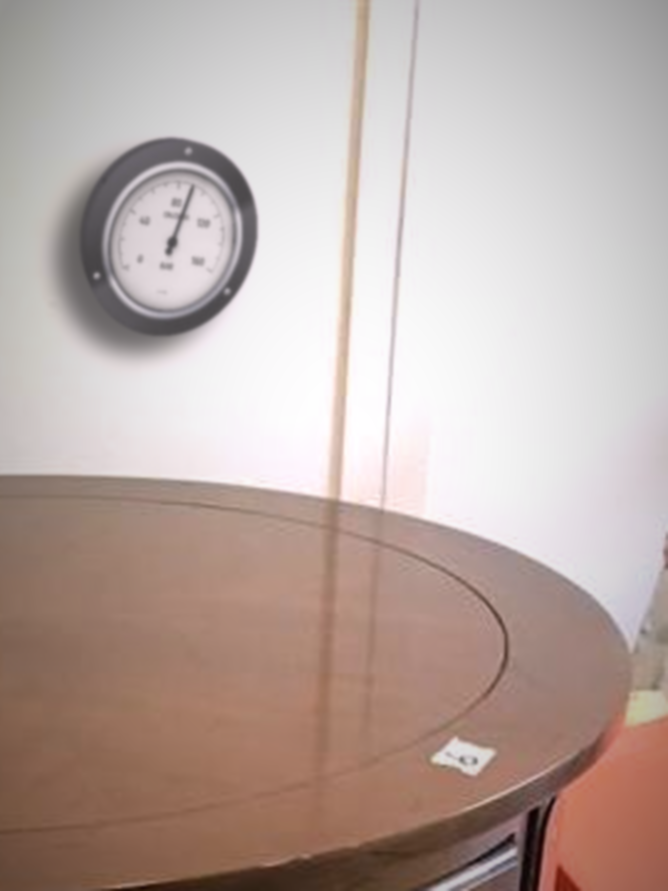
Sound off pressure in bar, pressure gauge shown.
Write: 90 bar
